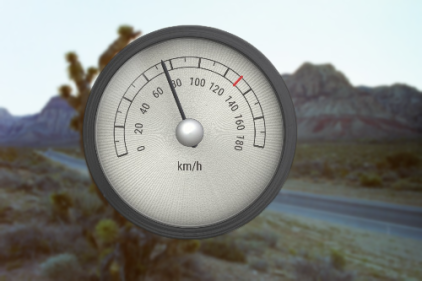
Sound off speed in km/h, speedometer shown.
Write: 75 km/h
